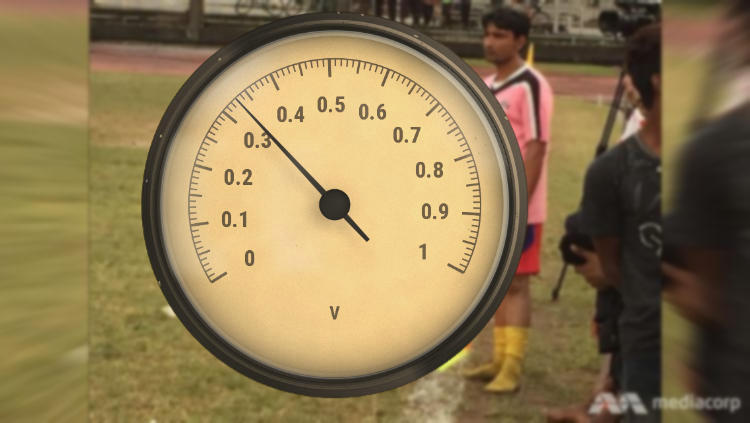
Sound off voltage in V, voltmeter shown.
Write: 0.33 V
